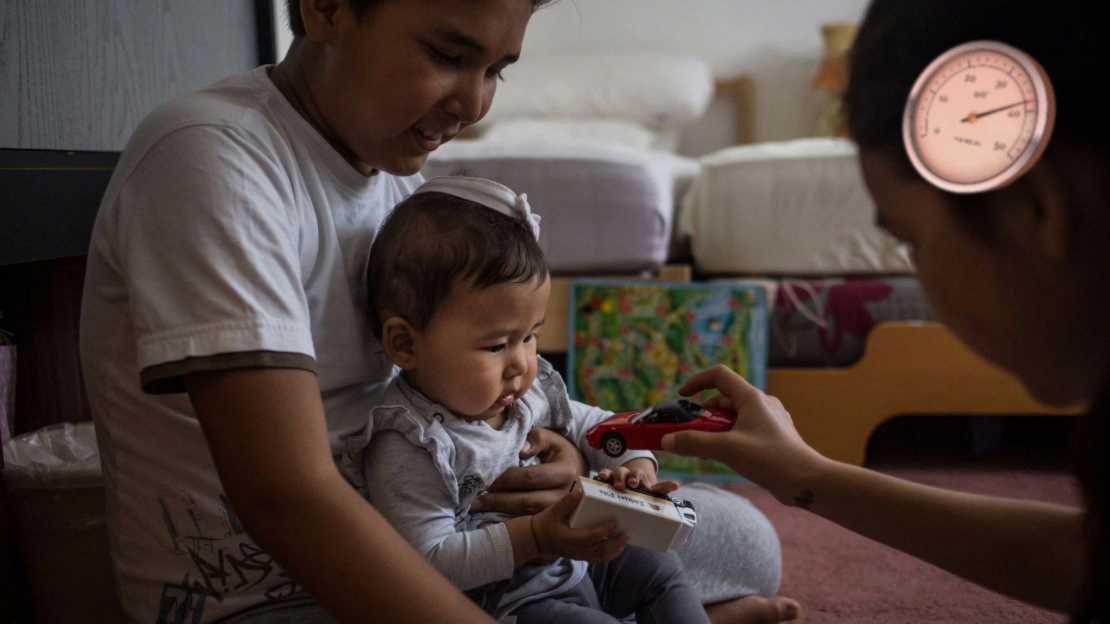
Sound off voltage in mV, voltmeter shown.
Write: 38 mV
